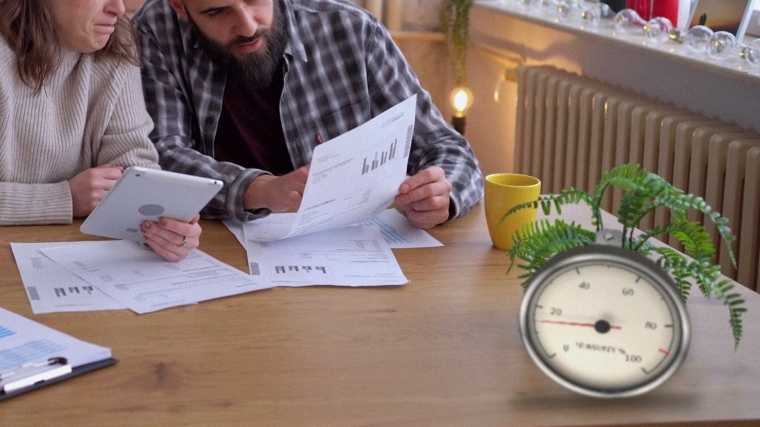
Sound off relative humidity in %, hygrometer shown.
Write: 15 %
